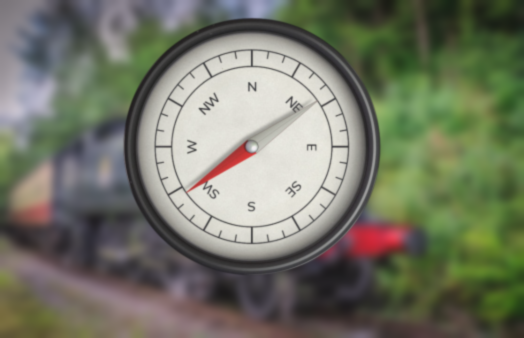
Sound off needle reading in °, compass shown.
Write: 235 °
